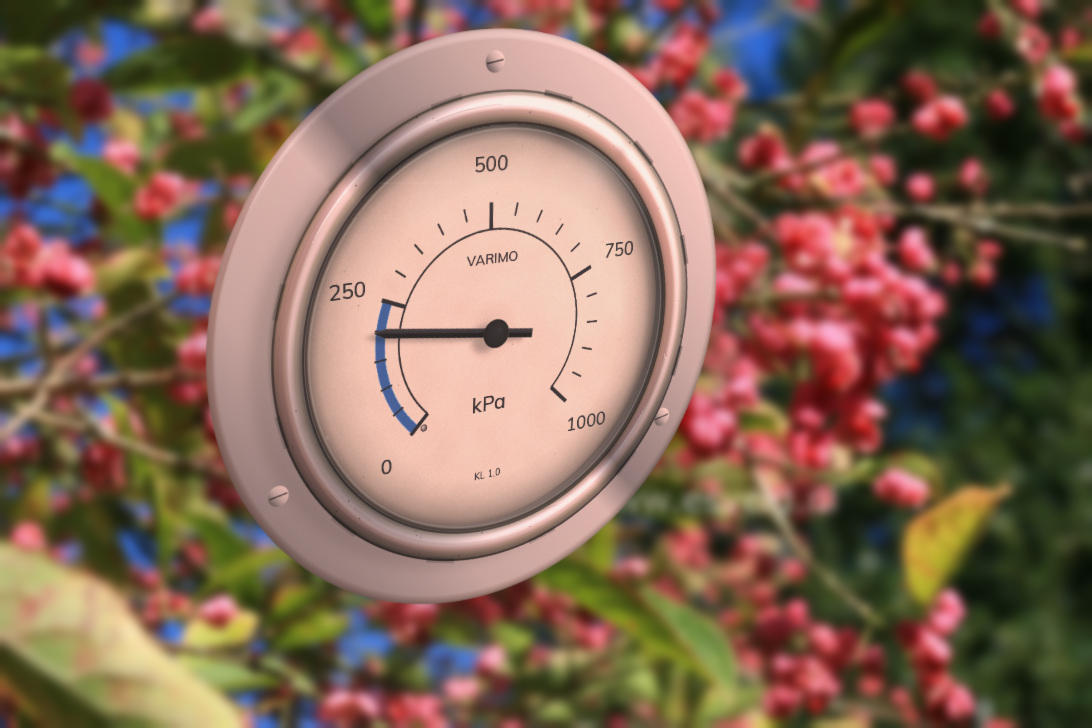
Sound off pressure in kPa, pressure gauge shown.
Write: 200 kPa
